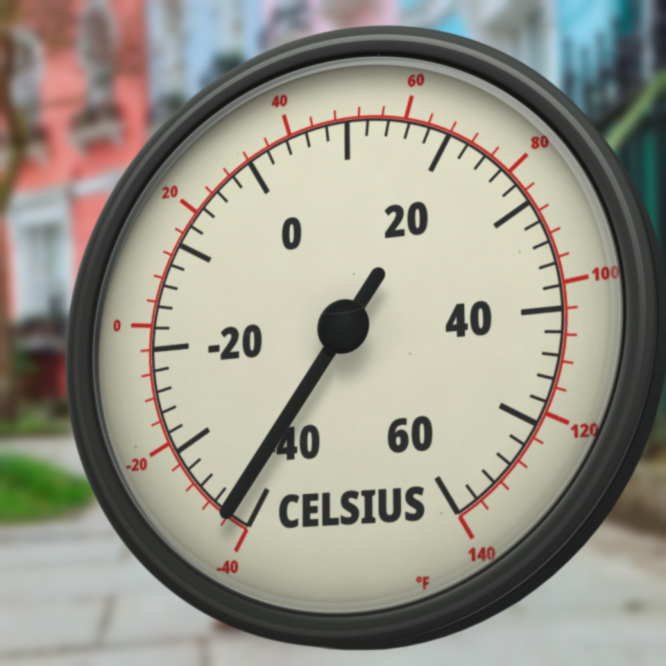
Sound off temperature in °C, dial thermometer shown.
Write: -38 °C
